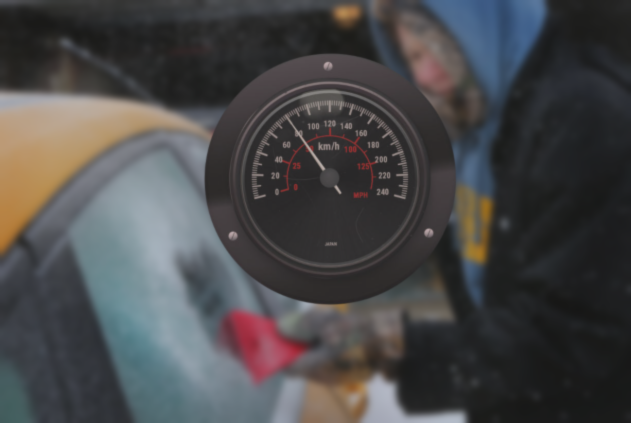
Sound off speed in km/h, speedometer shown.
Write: 80 km/h
